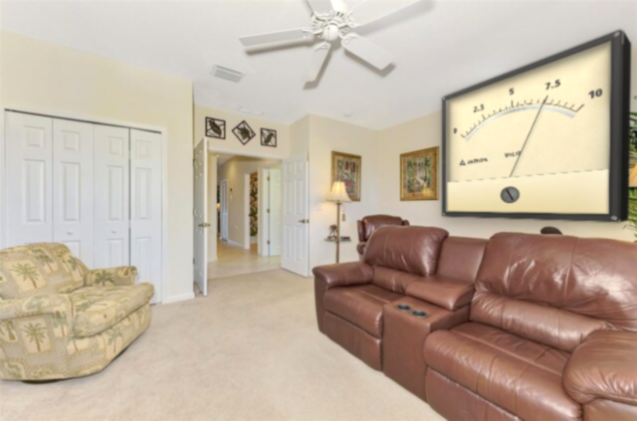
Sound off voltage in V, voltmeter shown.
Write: 7.5 V
